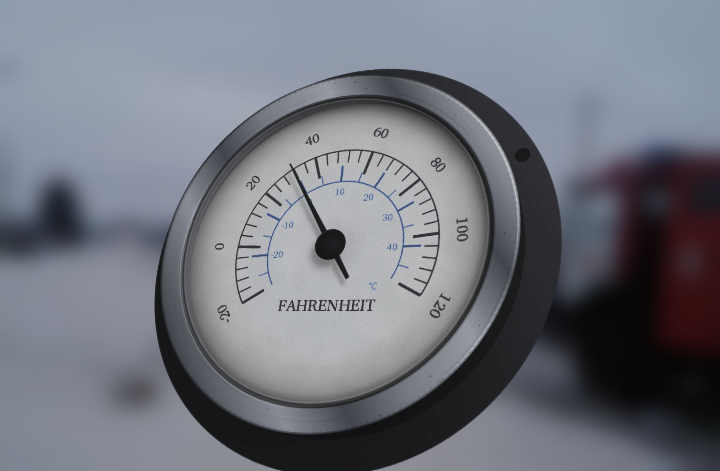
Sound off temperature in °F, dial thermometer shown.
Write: 32 °F
